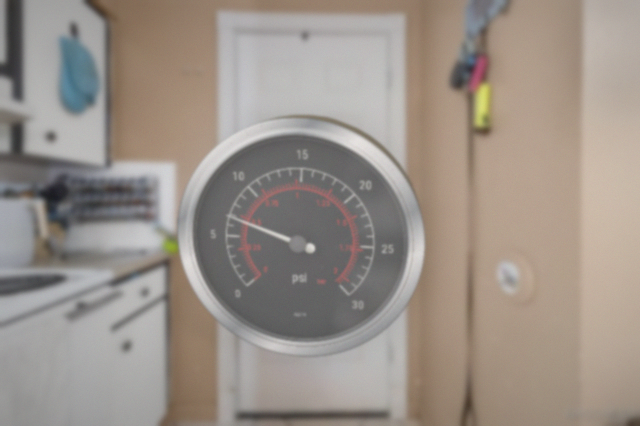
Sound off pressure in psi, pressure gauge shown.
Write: 7 psi
